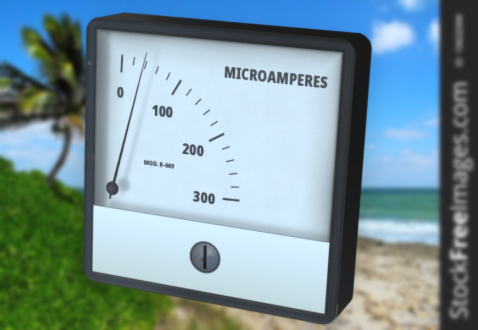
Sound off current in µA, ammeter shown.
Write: 40 µA
